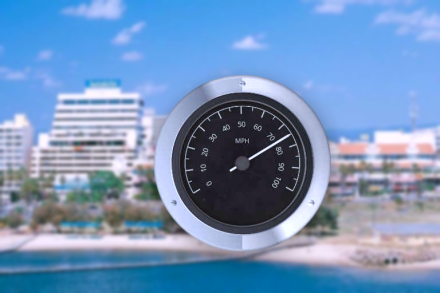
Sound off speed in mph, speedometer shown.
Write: 75 mph
